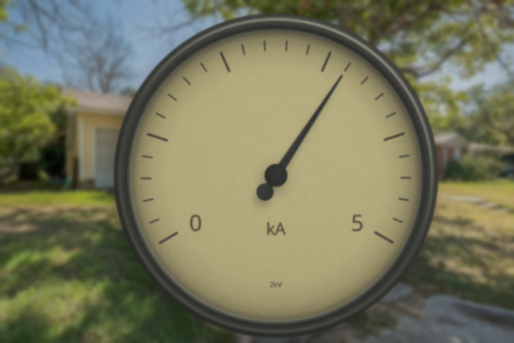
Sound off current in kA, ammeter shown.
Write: 3.2 kA
